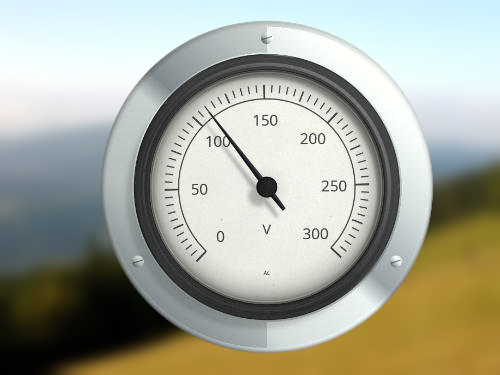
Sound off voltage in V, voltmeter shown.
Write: 110 V
